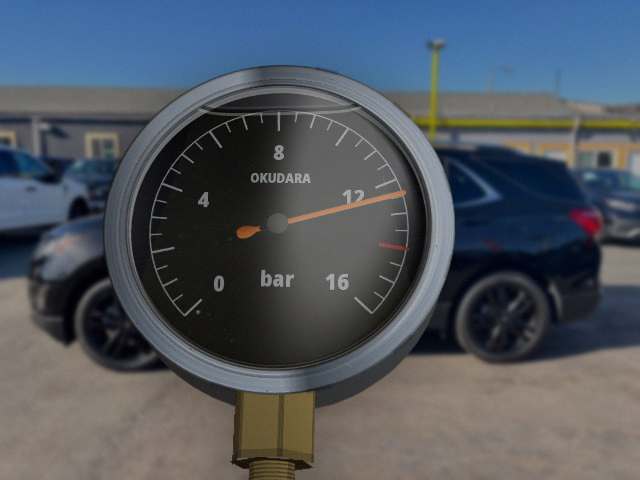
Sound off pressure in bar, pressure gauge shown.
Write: 12.5 bar
